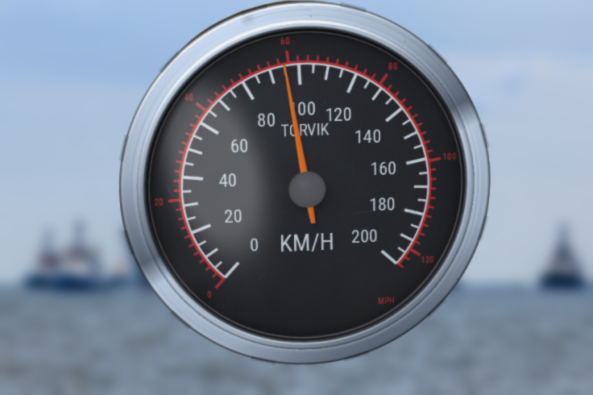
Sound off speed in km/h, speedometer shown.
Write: 95 km/h
